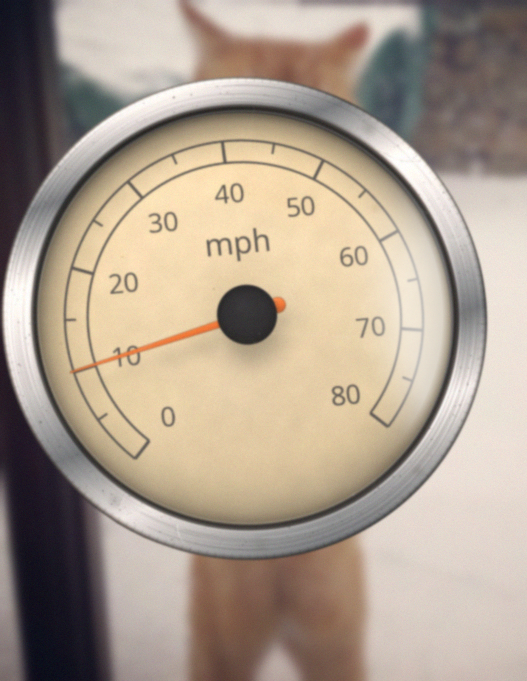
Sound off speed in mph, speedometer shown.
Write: 10 mph
